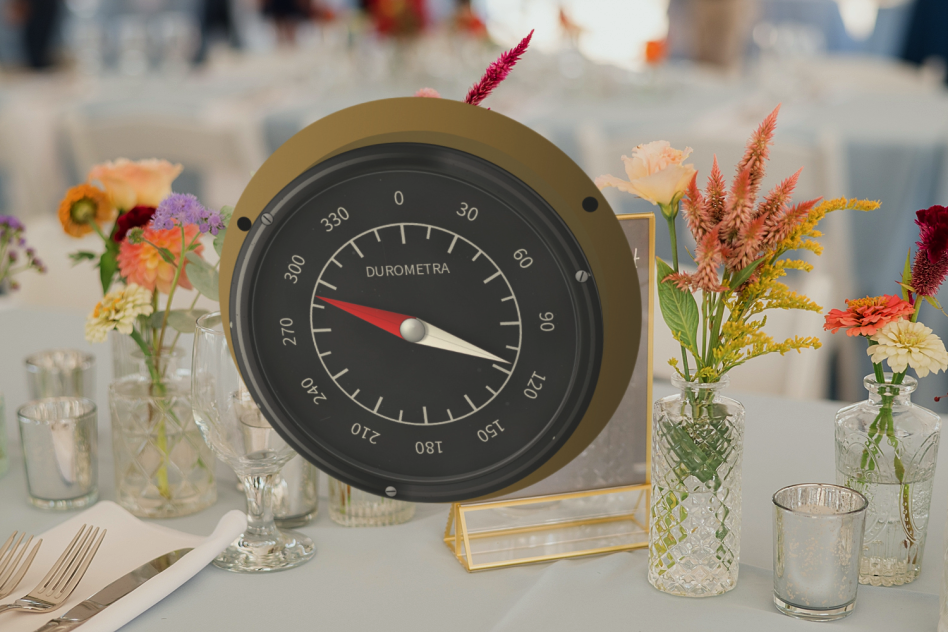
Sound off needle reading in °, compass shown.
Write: 292.5 °
